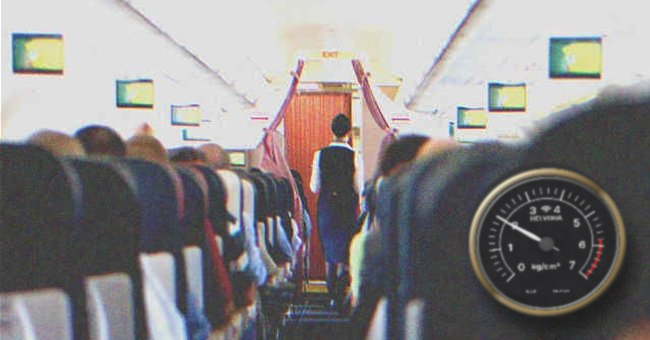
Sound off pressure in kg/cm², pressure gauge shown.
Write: 2 kg/cm²
